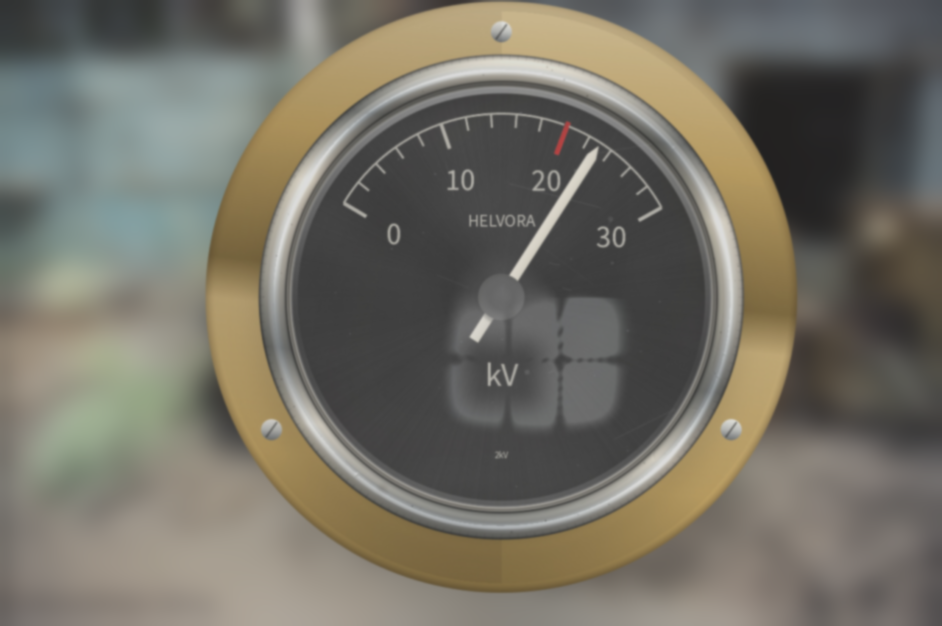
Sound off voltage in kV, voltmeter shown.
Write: 23 kV
